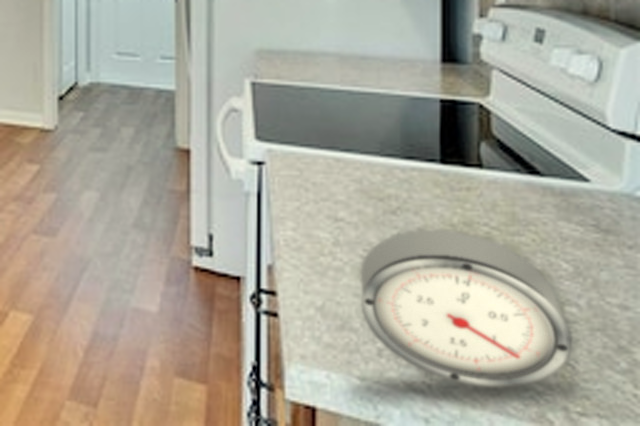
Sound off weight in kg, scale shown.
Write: 1 kg
